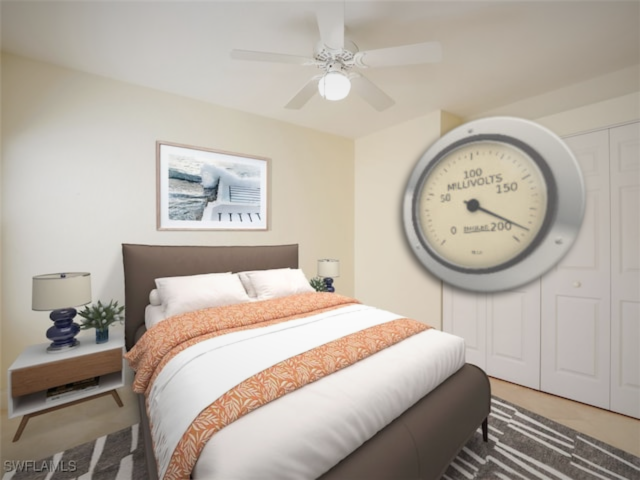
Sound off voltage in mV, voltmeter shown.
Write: 190 mV
